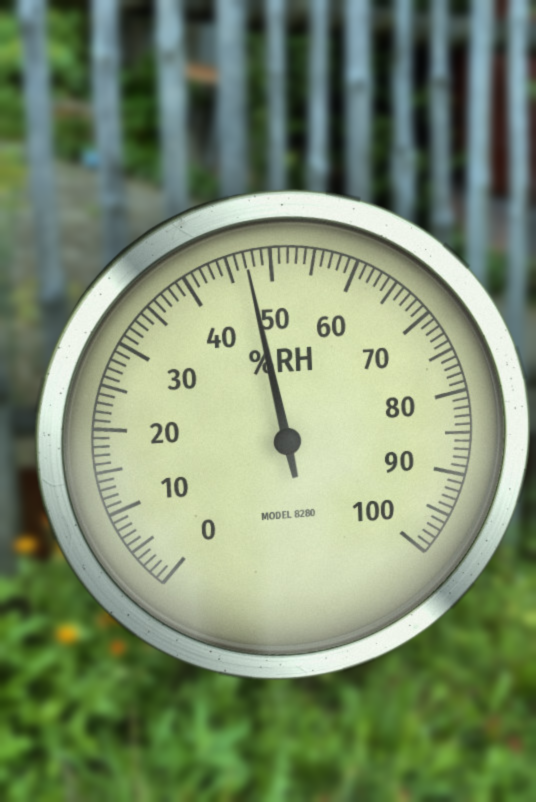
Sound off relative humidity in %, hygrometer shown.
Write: 47 %
